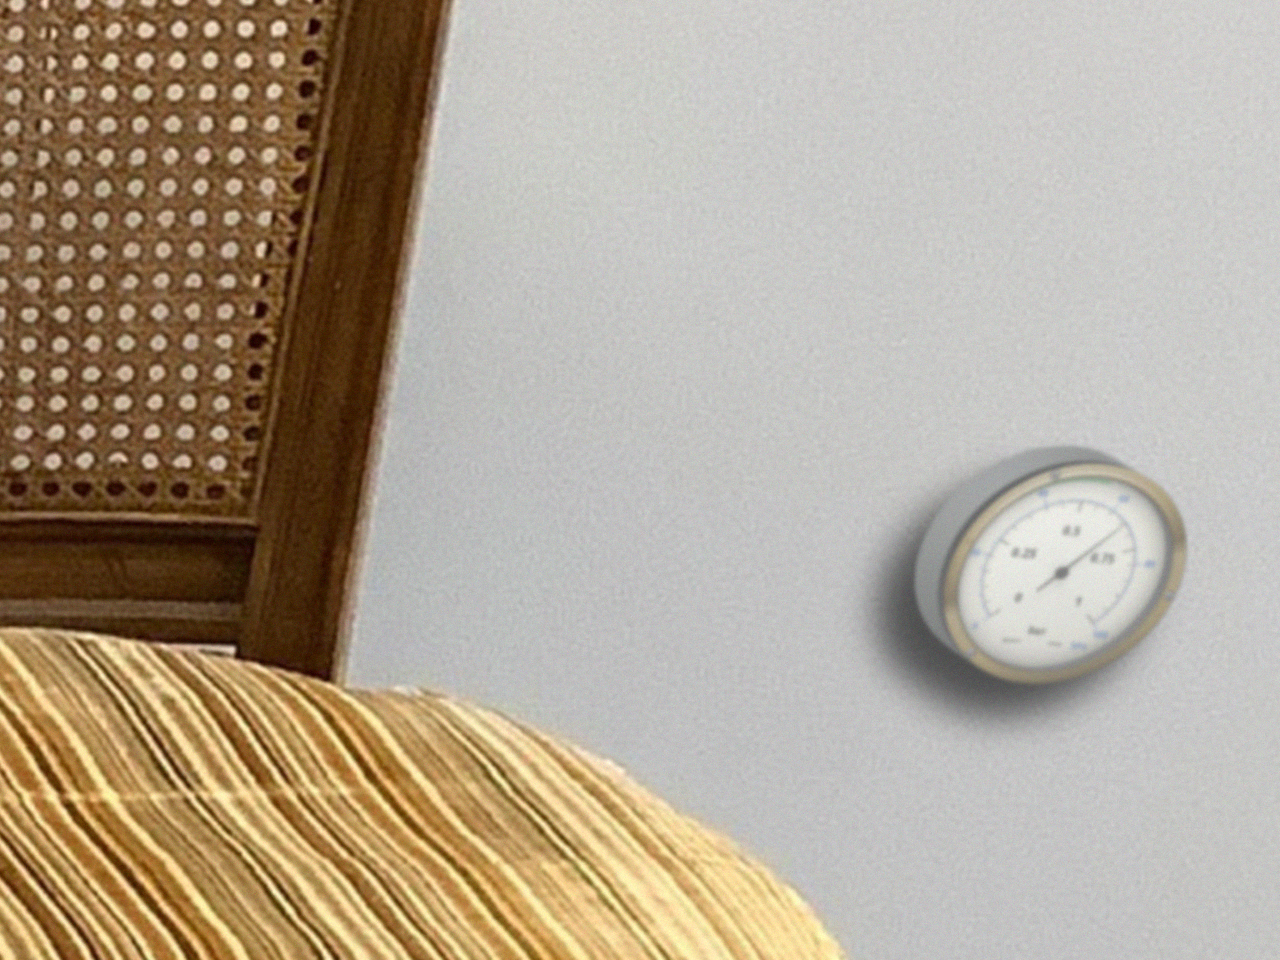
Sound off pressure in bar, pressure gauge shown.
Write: 0.65 bar
